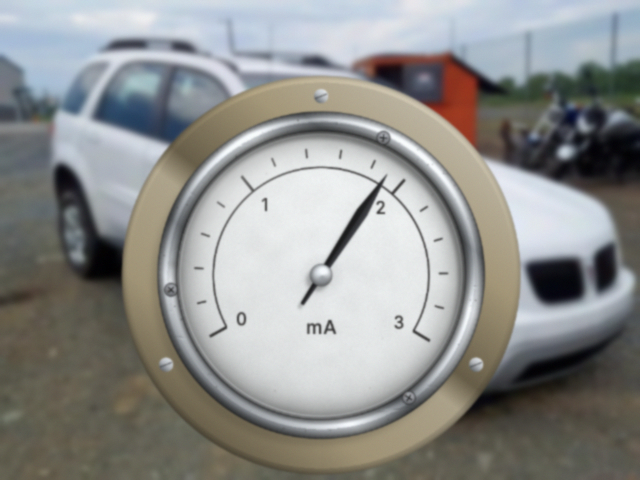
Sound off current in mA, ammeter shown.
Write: 1.9 mA
